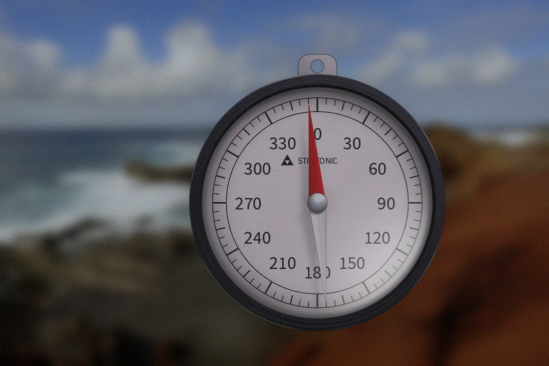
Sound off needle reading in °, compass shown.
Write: 355 °
